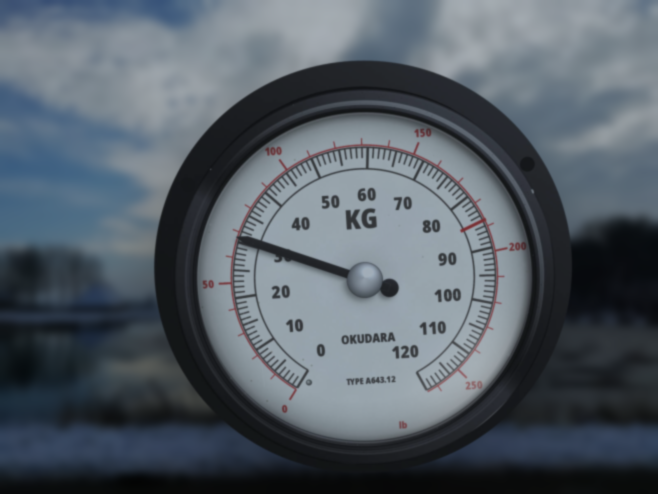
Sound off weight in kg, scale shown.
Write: 31 kg
